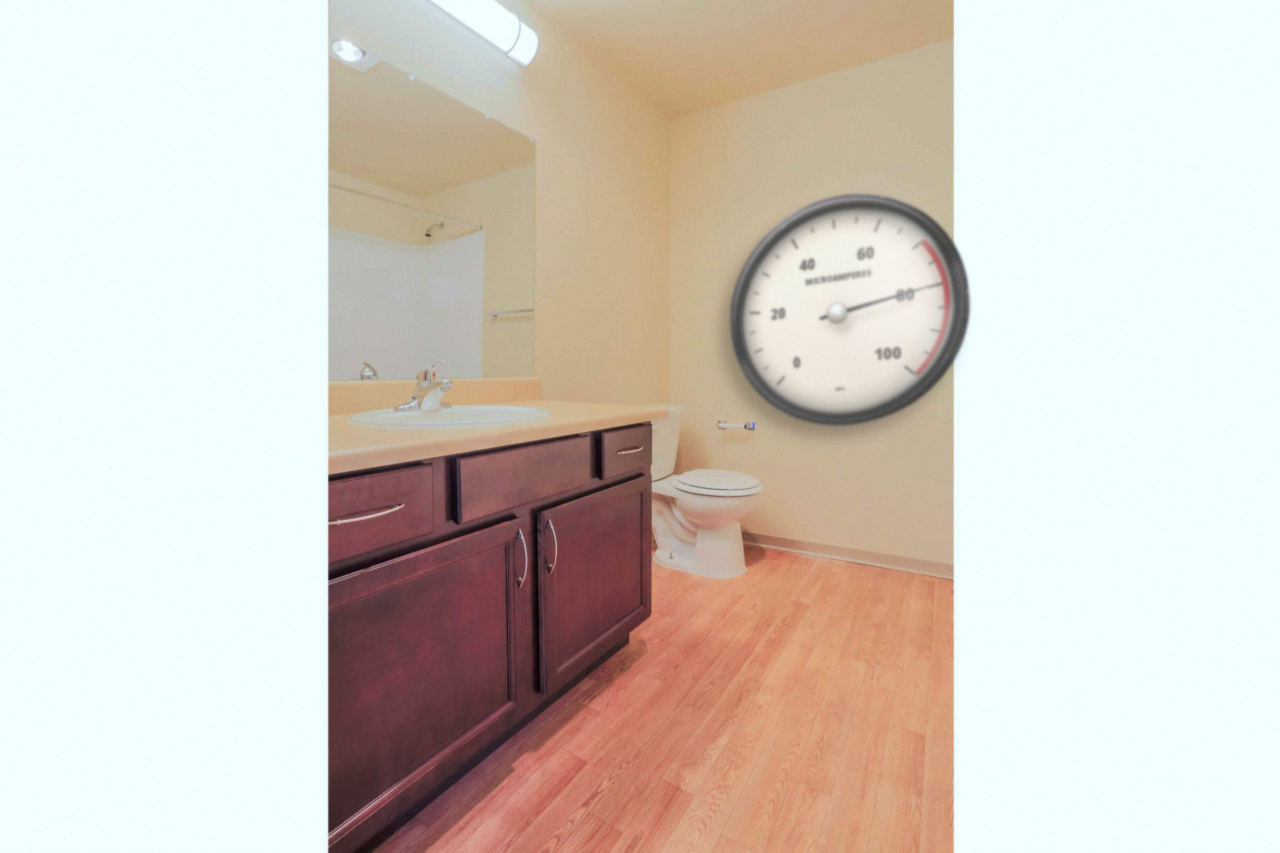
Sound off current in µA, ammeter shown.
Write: 80 µA
